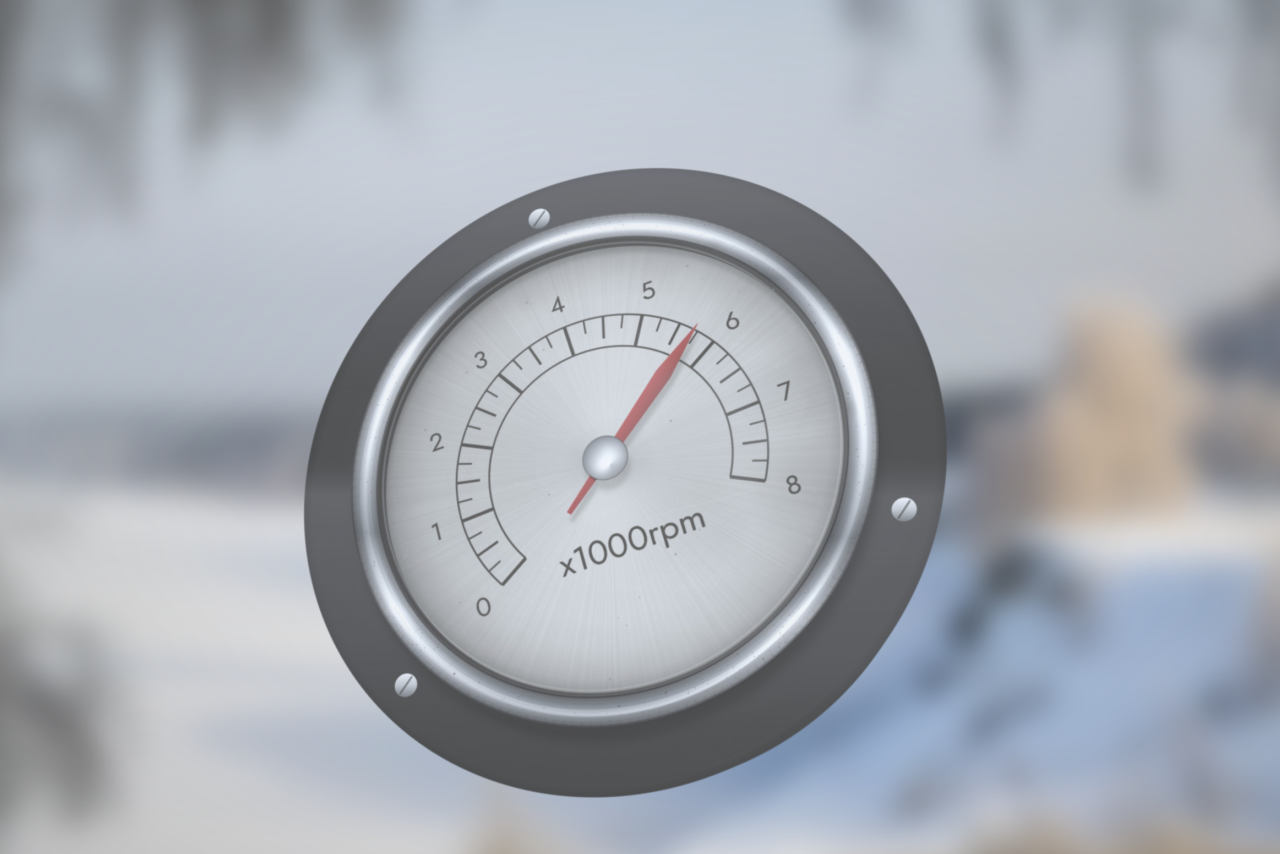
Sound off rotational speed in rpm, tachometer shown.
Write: 5750 rpm
